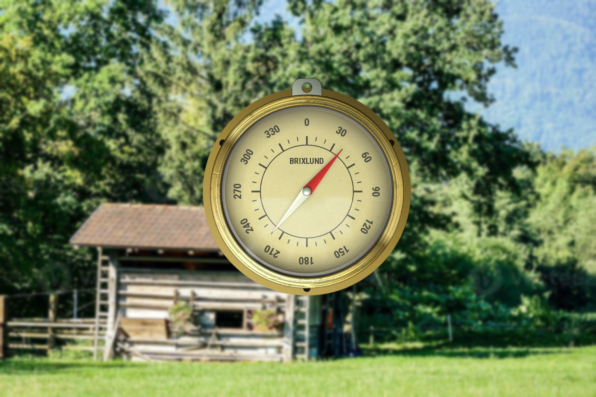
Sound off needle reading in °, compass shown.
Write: 40 °
